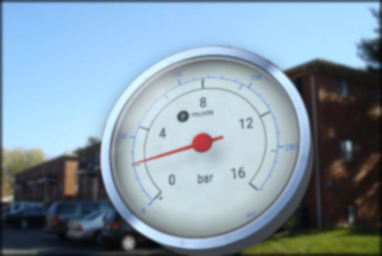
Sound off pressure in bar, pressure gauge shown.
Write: 2 bar
